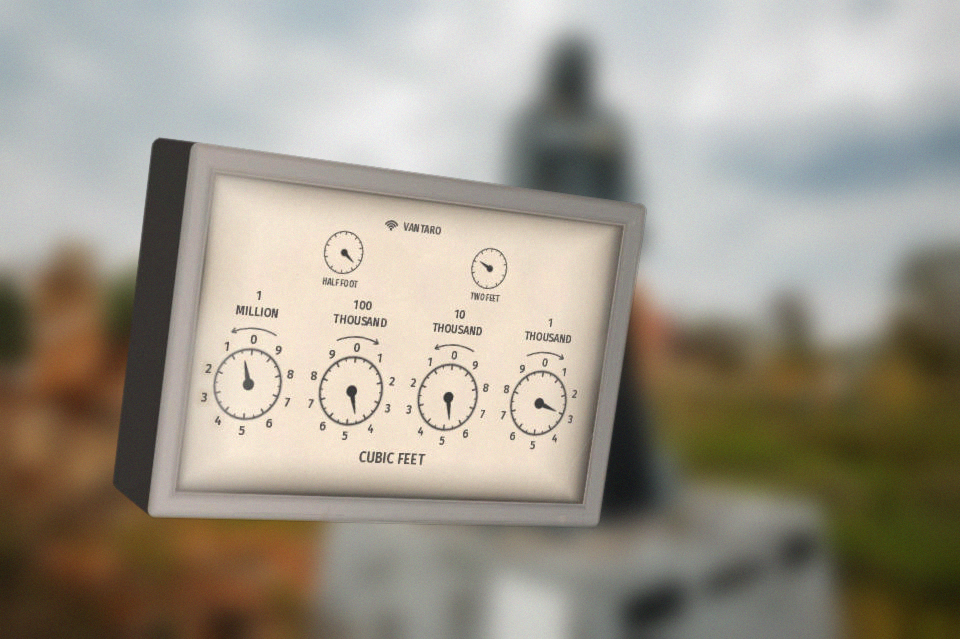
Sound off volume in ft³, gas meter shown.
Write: 45300 ft³
